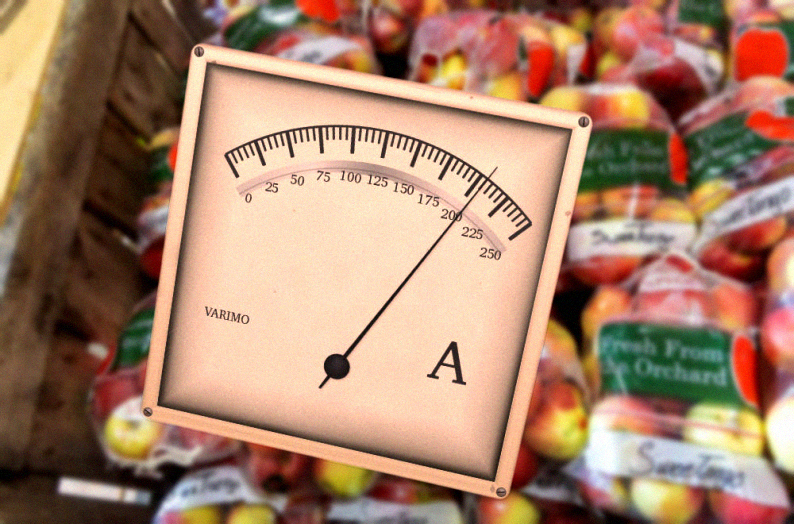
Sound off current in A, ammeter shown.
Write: 205 A
